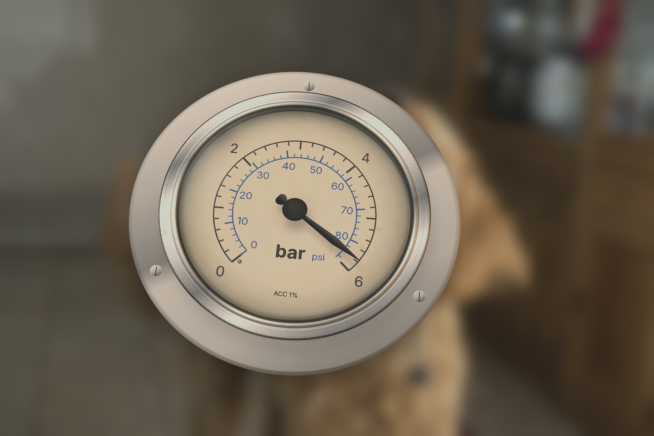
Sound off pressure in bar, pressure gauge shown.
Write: 5.8 bar
